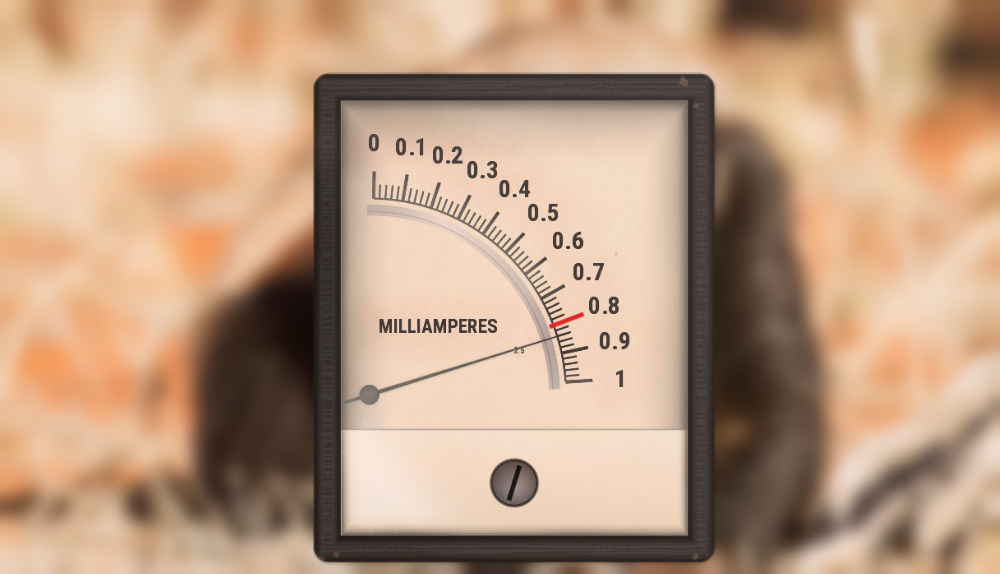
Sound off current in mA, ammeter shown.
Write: 0.84 mA
